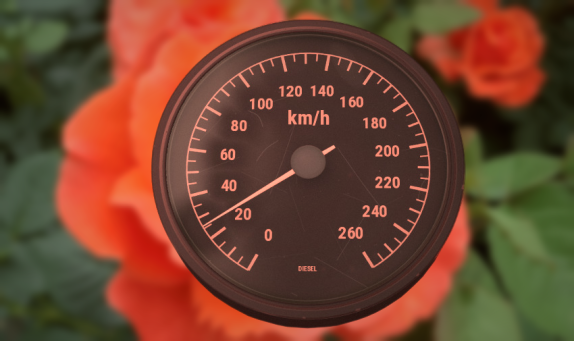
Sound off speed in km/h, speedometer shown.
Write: 25 km/h
